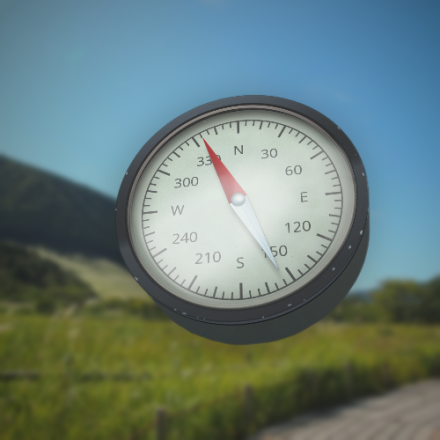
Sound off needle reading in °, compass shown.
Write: 335 °
